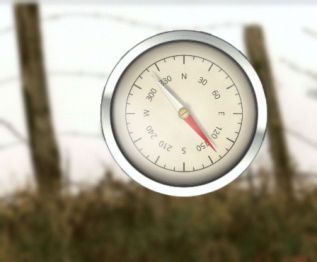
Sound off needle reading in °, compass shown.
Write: 140 °
